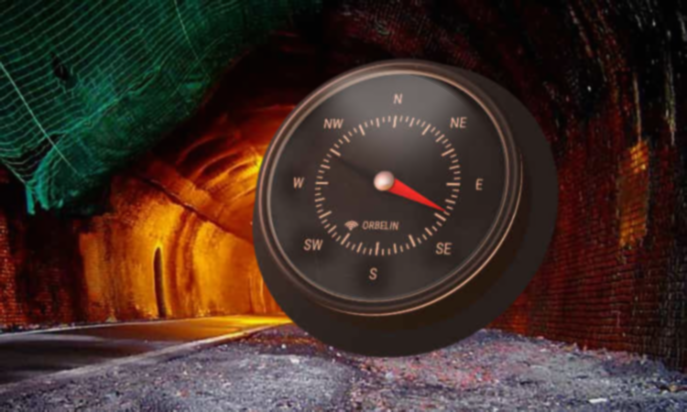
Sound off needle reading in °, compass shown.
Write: 115 °
